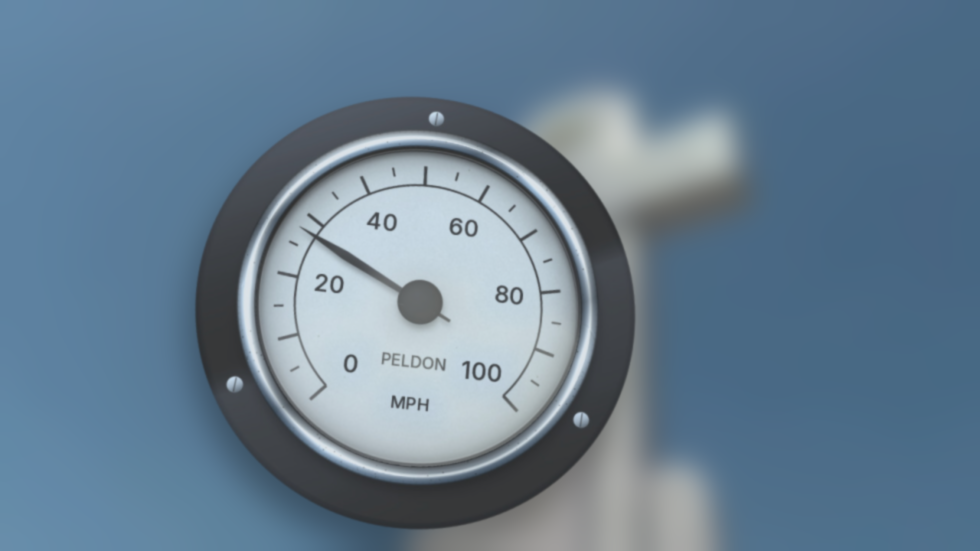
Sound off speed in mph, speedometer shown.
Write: 27.5 mph
